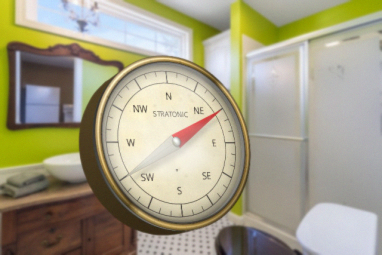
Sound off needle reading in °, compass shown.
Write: 60 °
